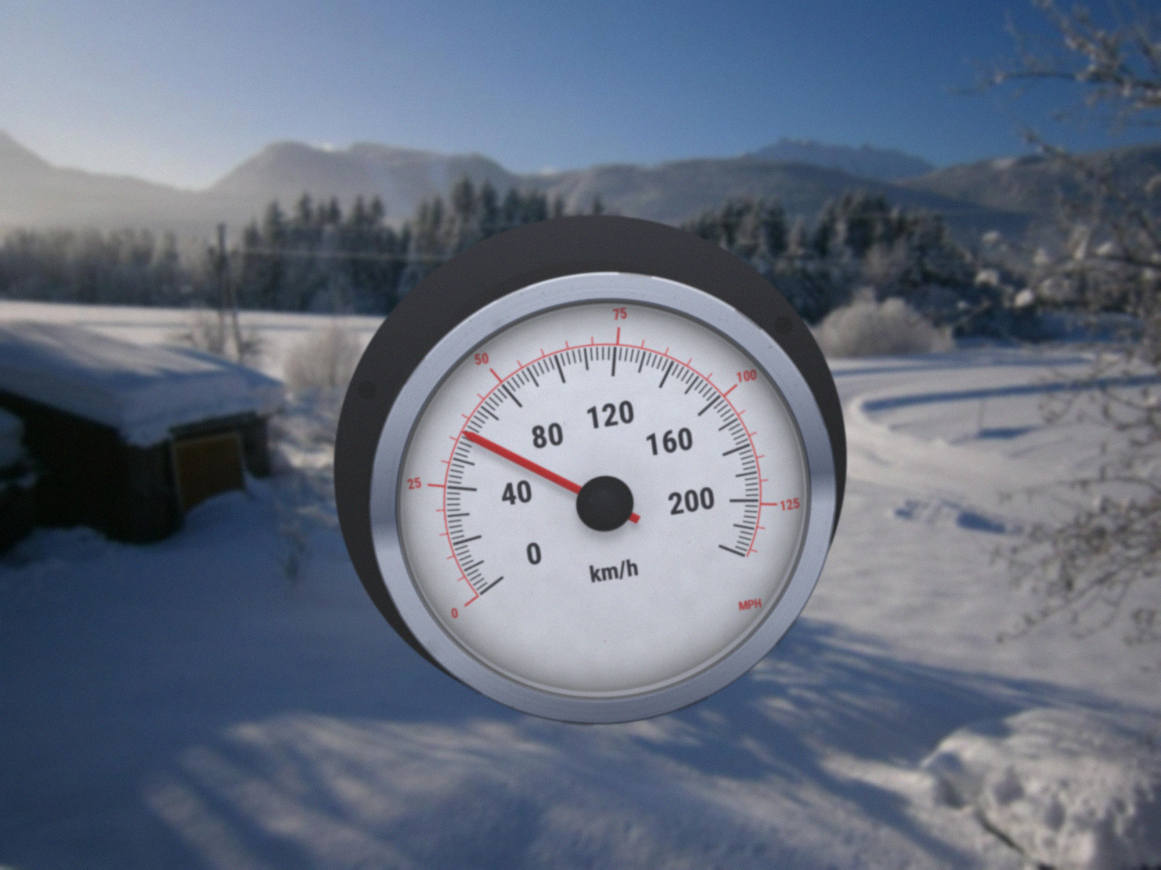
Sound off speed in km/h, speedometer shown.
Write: 60 km/h
